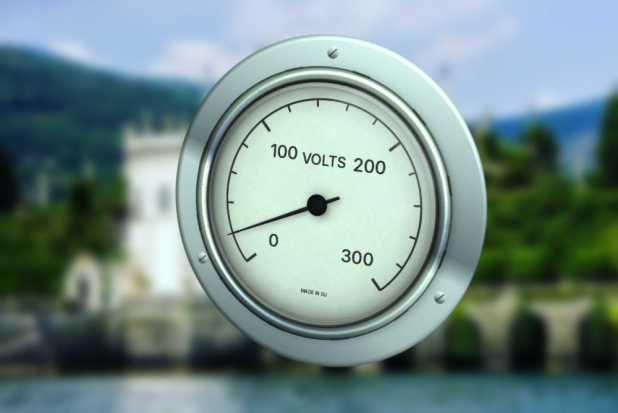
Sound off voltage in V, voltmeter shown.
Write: 20 V
